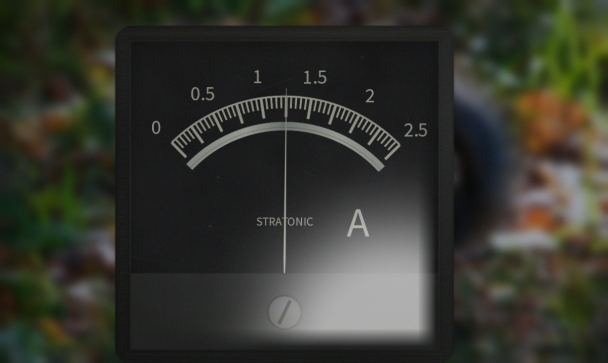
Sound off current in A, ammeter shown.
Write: 1.25 A
